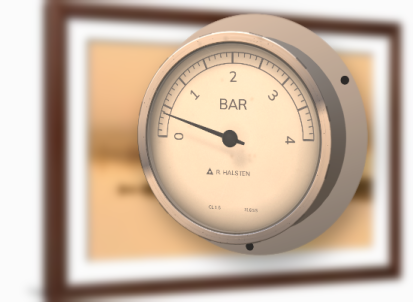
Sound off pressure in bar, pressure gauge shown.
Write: 0.4 bar
